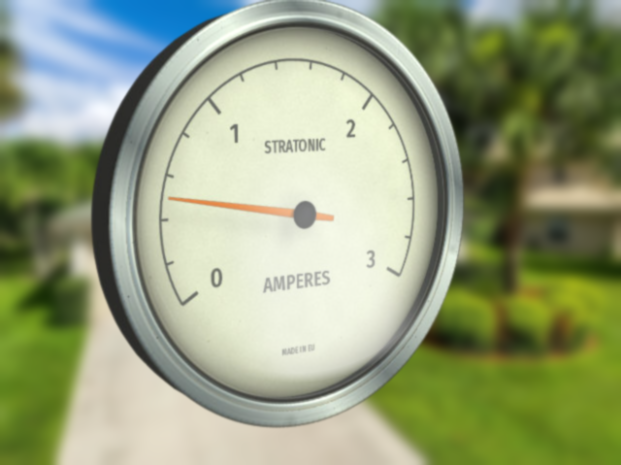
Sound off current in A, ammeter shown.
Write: 0.5 A
